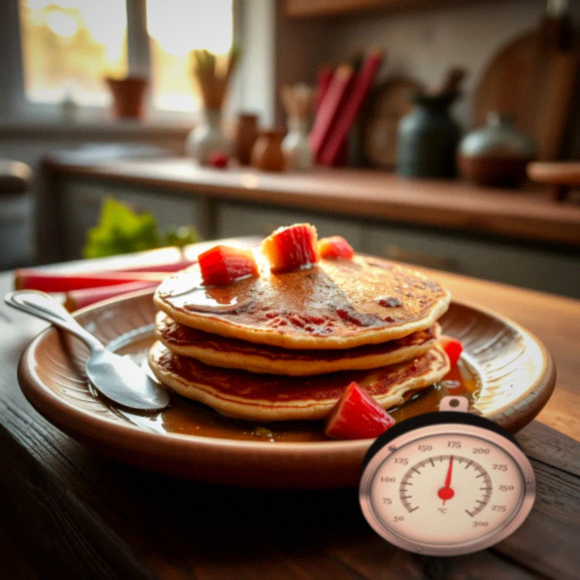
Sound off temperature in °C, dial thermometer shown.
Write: 175 °C
